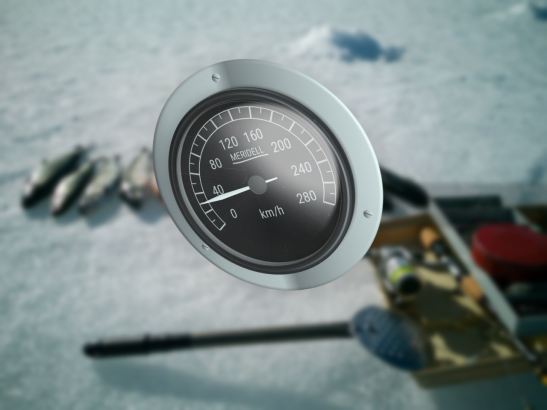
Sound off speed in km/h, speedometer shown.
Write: 30 km/h
